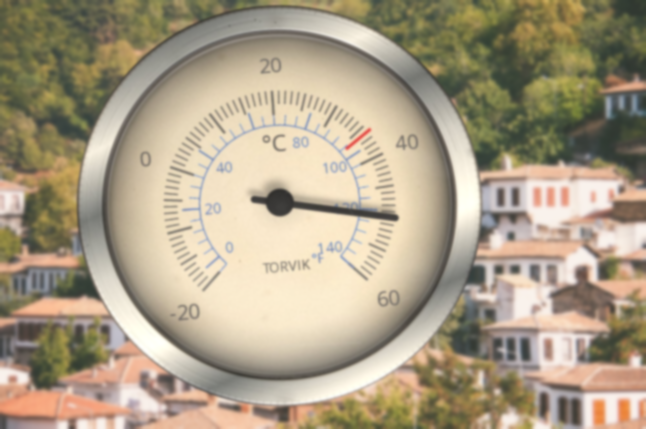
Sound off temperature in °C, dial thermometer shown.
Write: 50 °C
